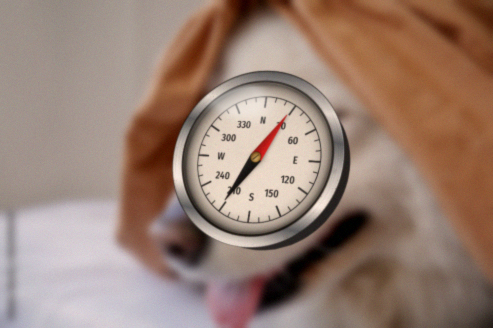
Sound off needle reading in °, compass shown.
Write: 30 °
